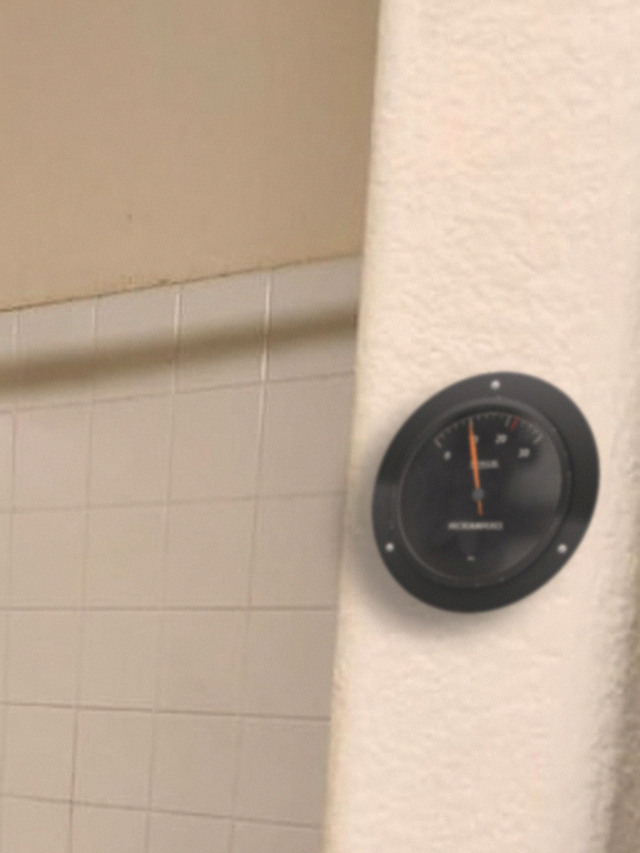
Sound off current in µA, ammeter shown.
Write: 10 µA
